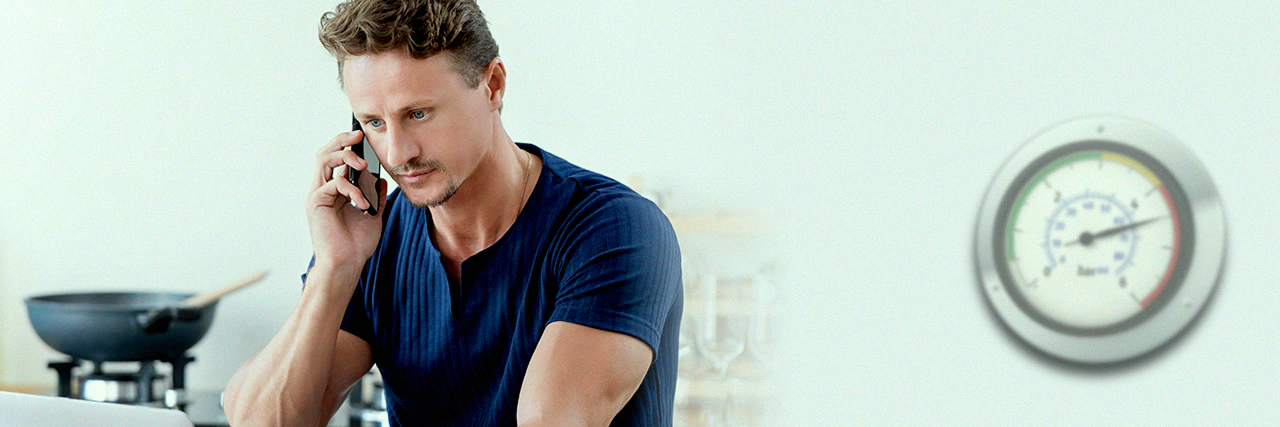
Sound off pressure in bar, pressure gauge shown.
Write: 4.5 bar
